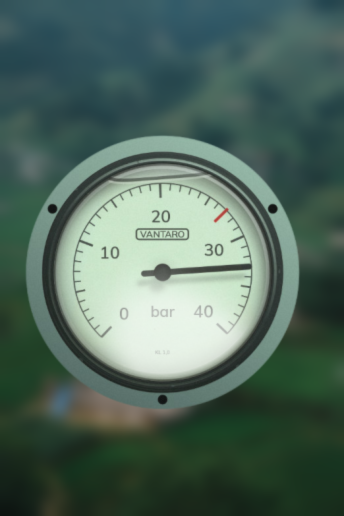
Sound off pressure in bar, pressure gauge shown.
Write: 33 bar
